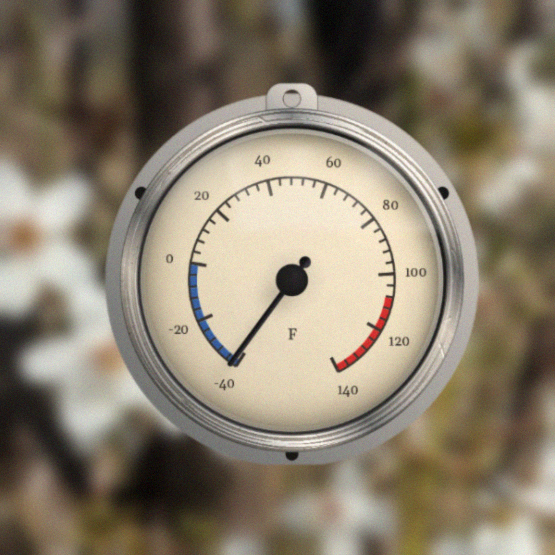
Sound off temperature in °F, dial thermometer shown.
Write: -38 °F
